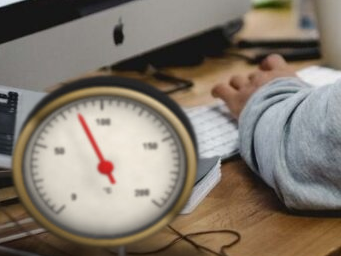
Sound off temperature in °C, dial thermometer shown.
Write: 85 °C
